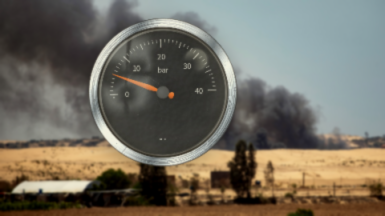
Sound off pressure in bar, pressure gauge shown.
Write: 5 bar
